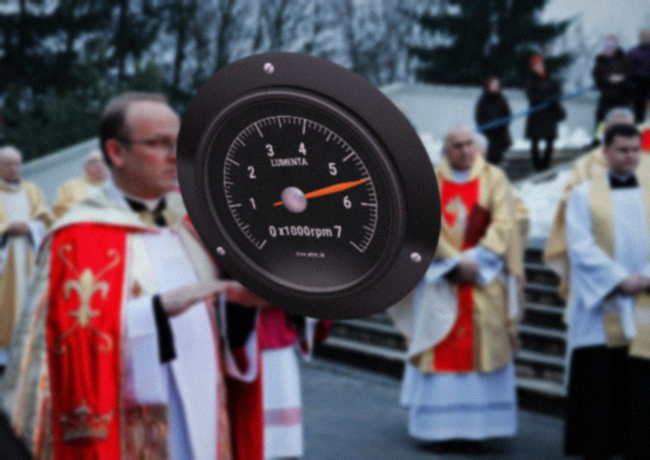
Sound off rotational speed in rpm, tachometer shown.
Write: 5500 rpm
